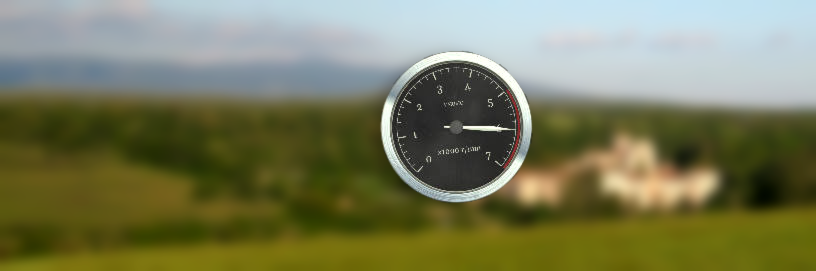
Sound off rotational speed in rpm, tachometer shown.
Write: 6000 rpm
